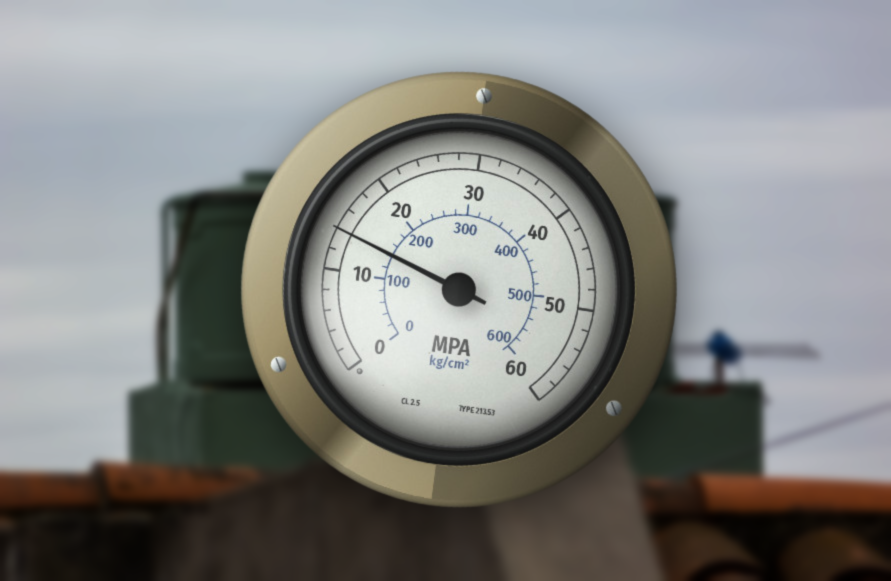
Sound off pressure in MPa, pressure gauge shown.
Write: 14 MPa
